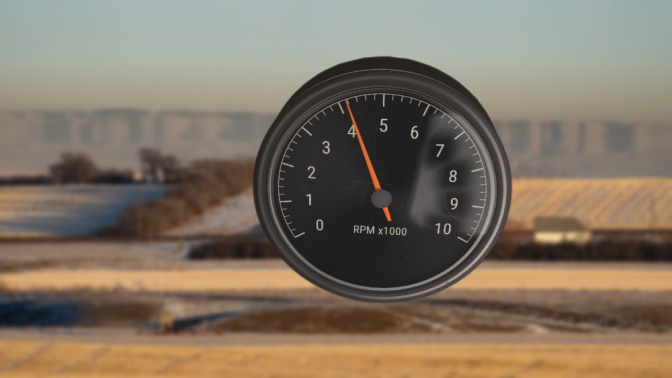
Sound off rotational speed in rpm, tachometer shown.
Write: 4200 rpm
